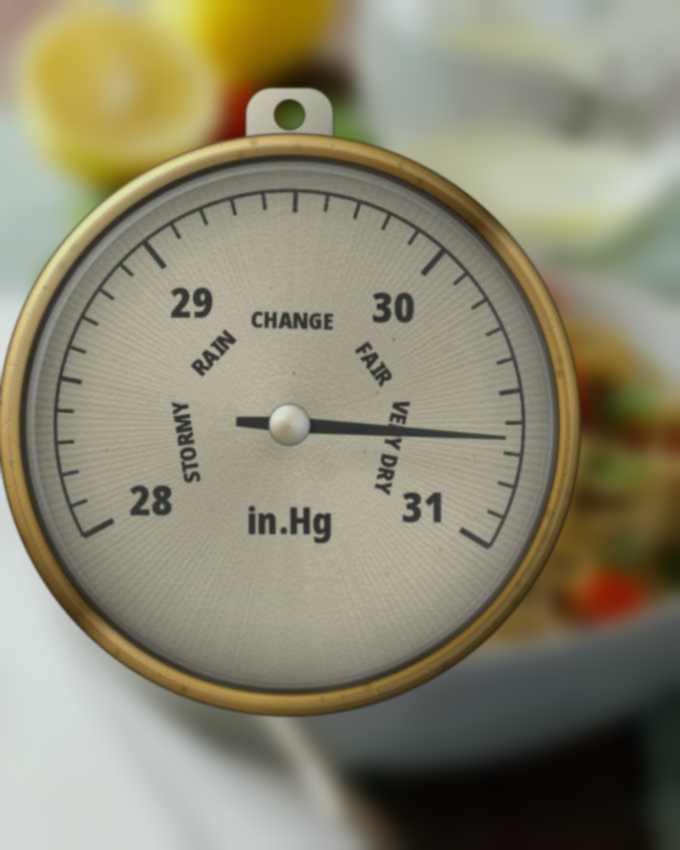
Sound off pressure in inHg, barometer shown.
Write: 30.65 inHg
